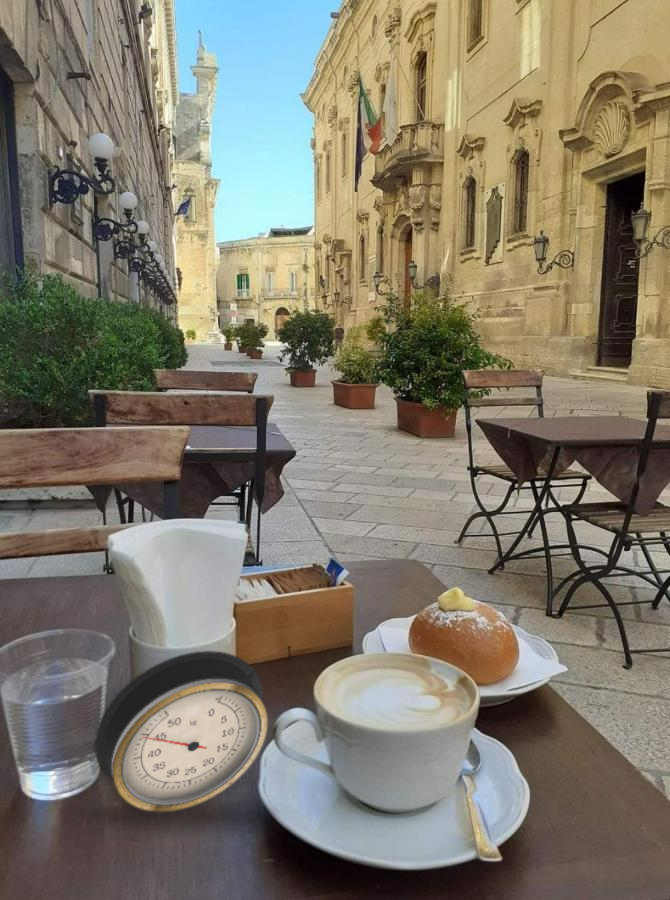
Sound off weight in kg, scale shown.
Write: 45 kg
